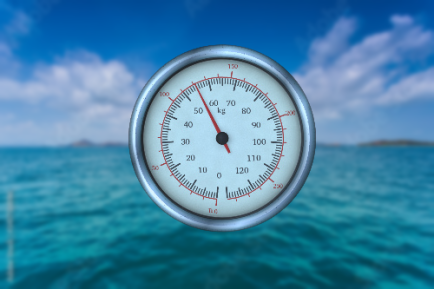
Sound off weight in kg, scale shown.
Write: 55 kg
